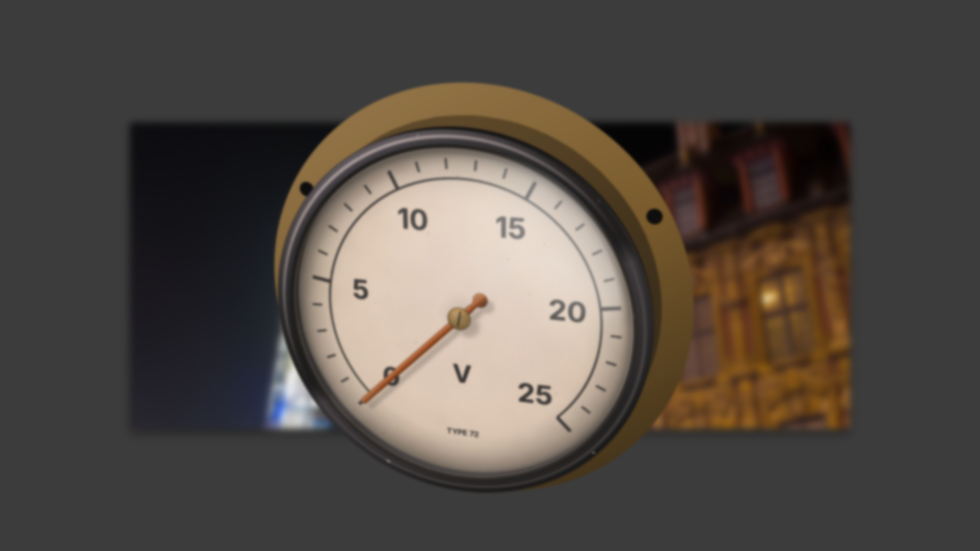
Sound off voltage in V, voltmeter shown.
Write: 0 V
